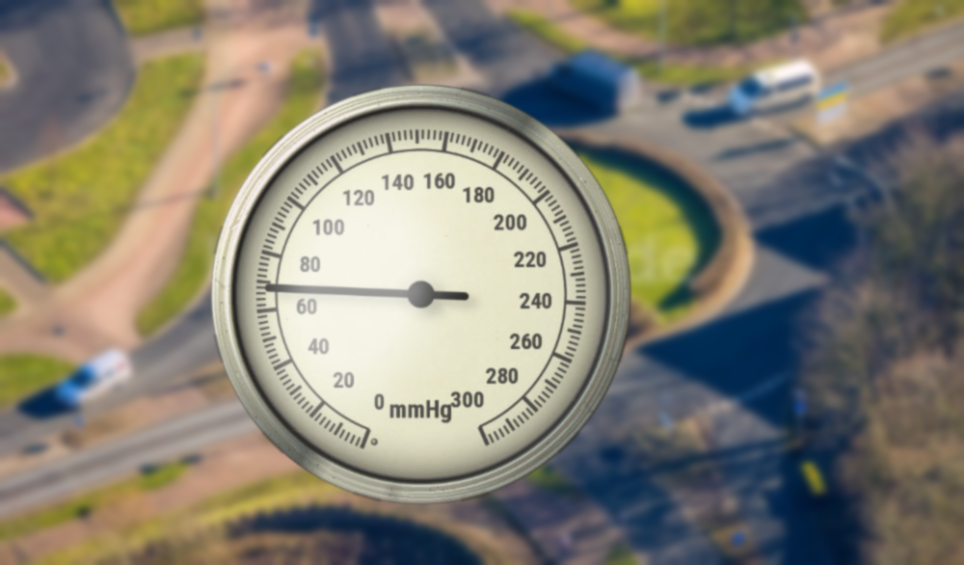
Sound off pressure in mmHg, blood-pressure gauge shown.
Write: 68 mmHg
